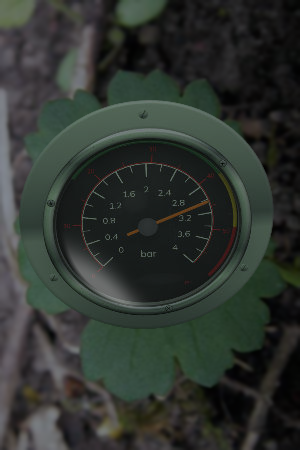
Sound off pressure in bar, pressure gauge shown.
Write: 3 bar
